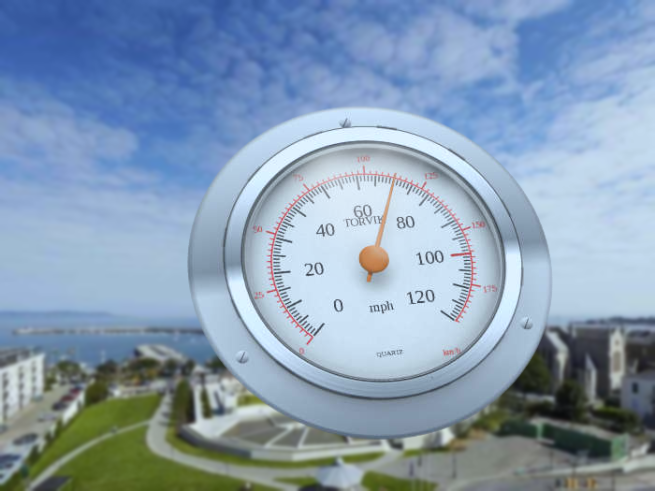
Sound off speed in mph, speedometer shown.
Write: 70 mph
